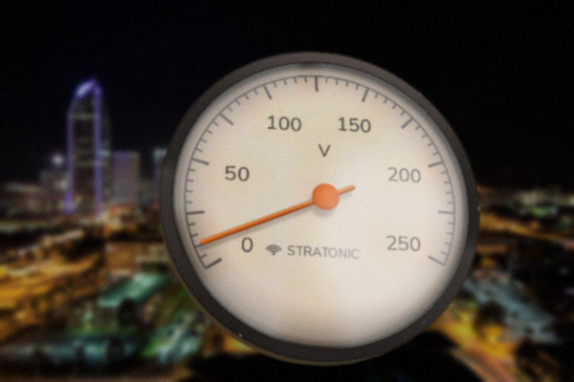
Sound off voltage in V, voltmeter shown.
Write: 10 V
